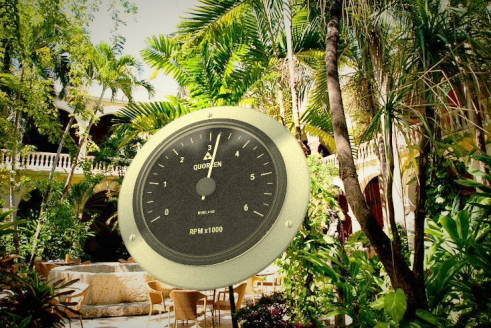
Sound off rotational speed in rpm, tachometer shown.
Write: 3250 rpm
